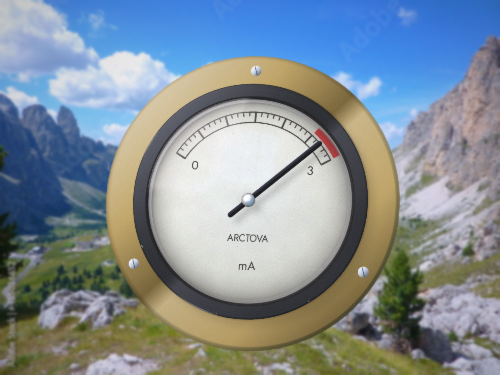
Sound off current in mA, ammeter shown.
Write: 2.7 mA
